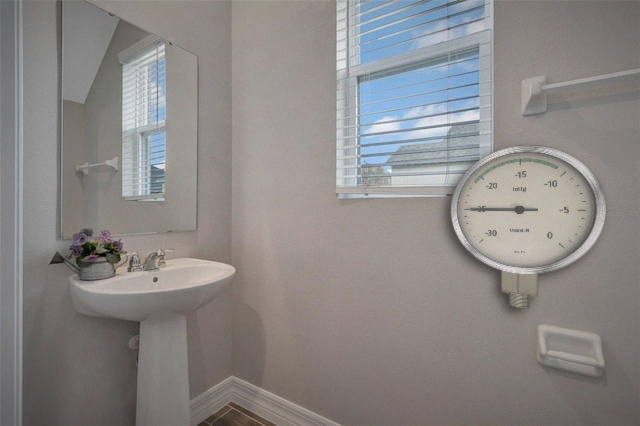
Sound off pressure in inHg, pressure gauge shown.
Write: -25 inHg
